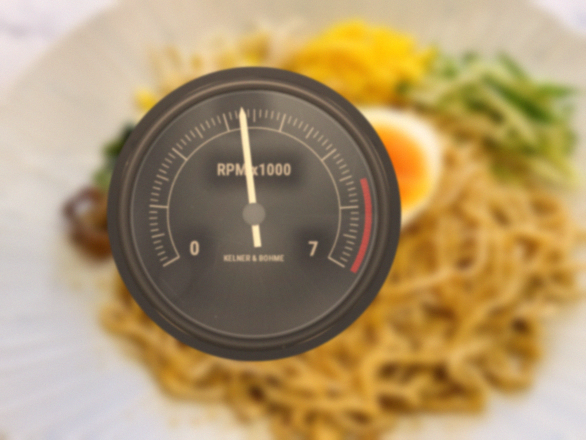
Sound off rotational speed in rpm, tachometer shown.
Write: 3300 rpm
